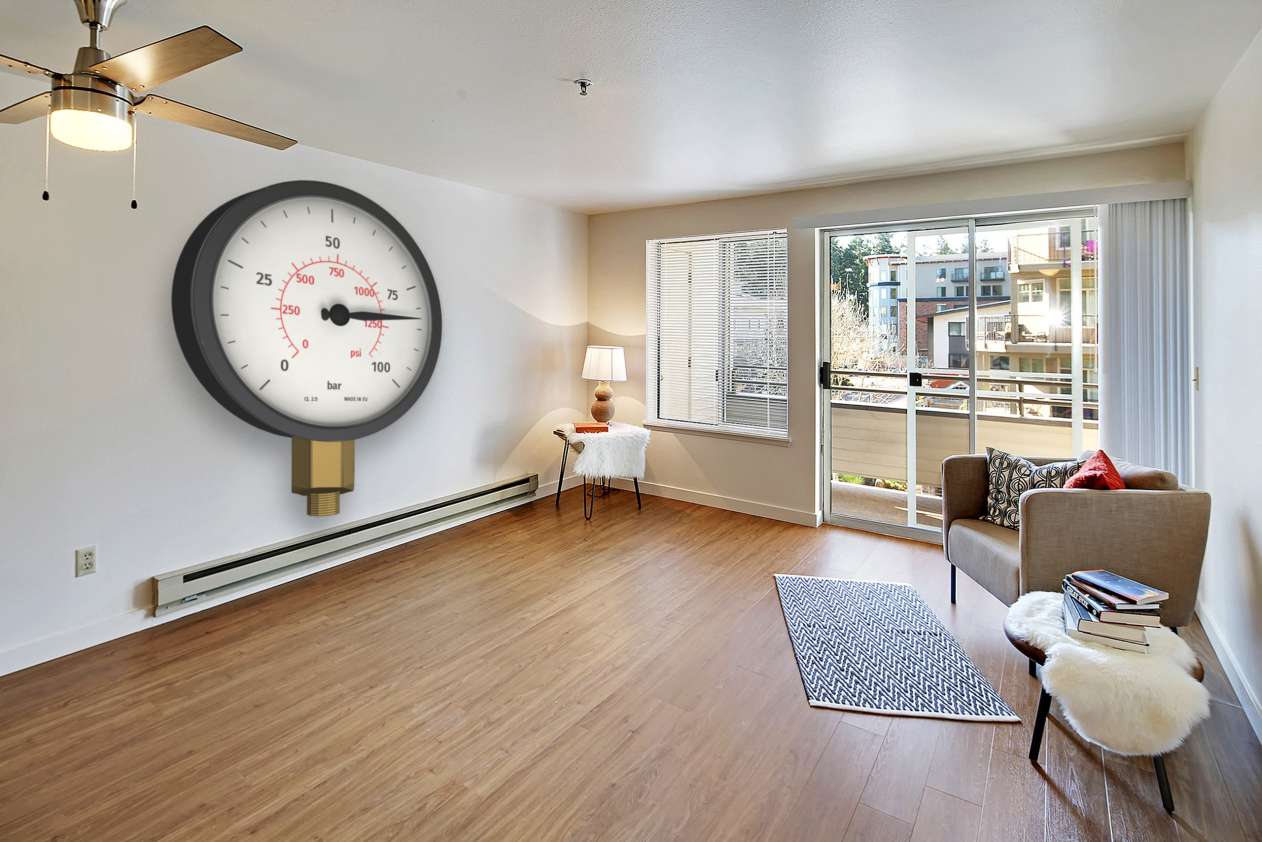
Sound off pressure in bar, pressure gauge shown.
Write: 82.5 bar
